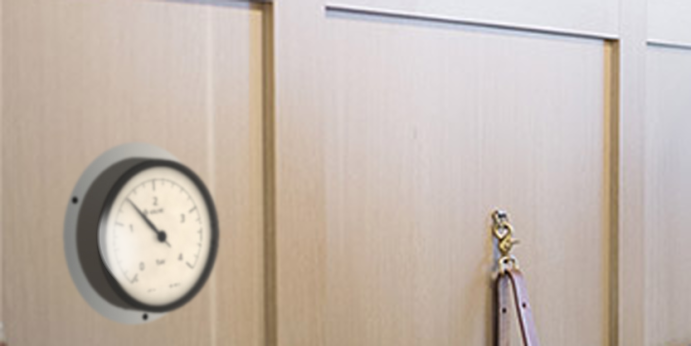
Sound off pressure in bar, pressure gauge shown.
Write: 1.4 bar
